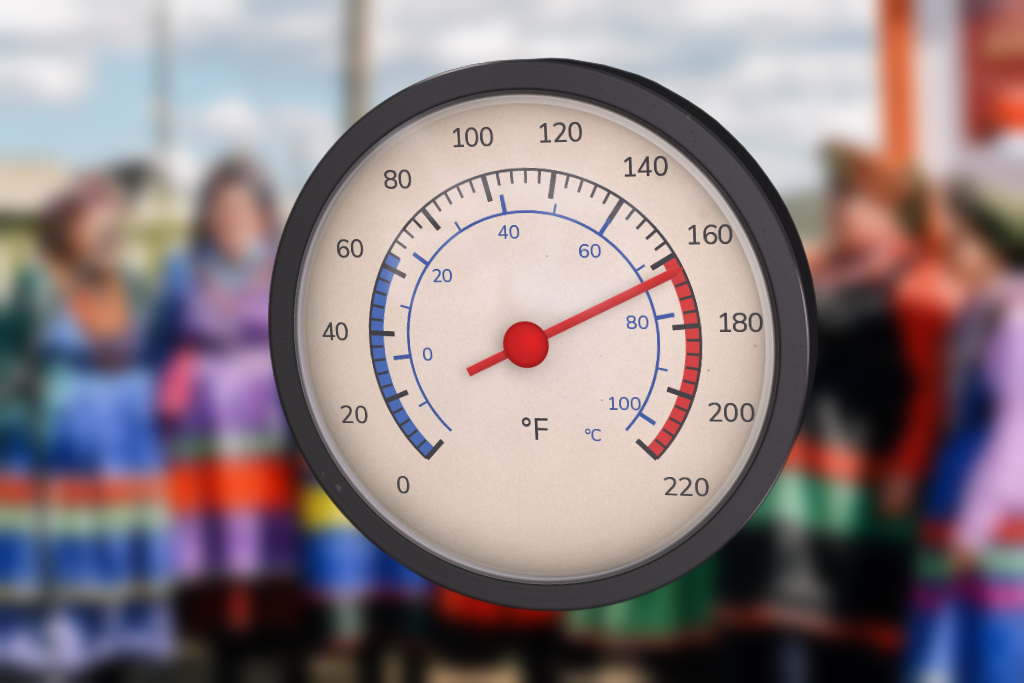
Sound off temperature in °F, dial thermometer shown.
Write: 164 °F
